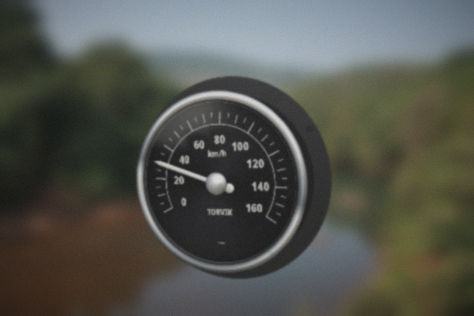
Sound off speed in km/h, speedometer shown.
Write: 30 km/h
